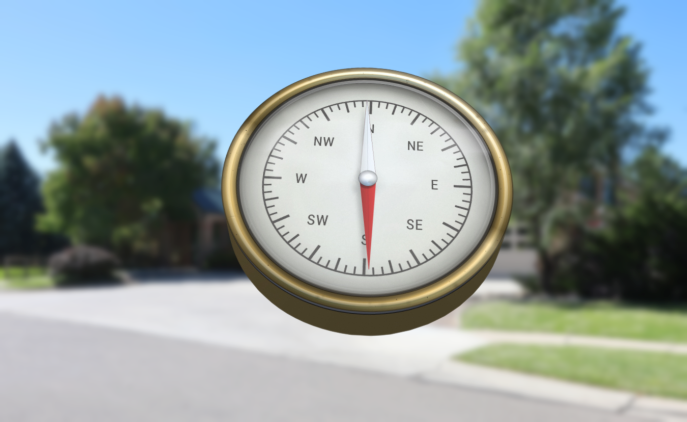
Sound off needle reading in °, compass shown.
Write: 177.5 °
